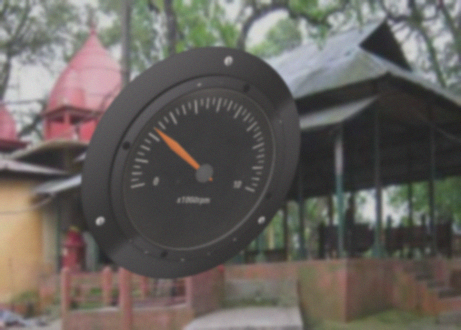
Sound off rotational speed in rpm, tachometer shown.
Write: 2250 rpm
